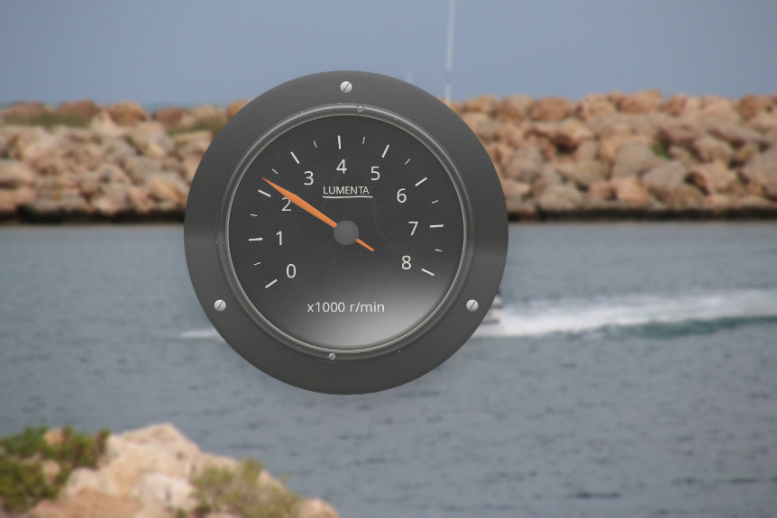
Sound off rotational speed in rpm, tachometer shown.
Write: 2250 rpm
